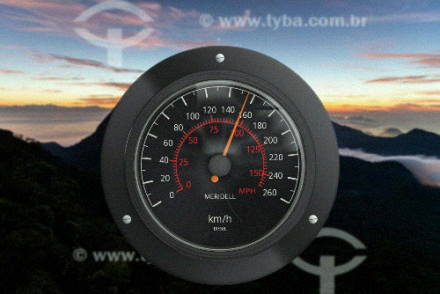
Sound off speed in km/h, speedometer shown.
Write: 155 km/h
